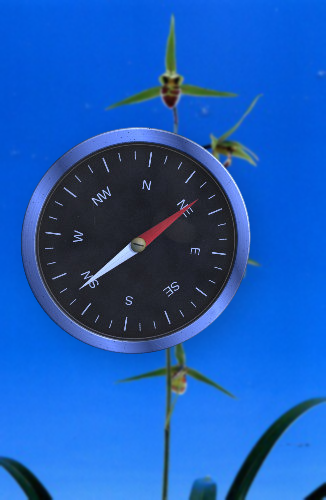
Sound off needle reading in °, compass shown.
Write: 45 °
